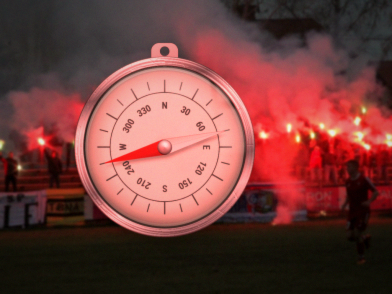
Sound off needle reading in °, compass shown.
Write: 255 °
